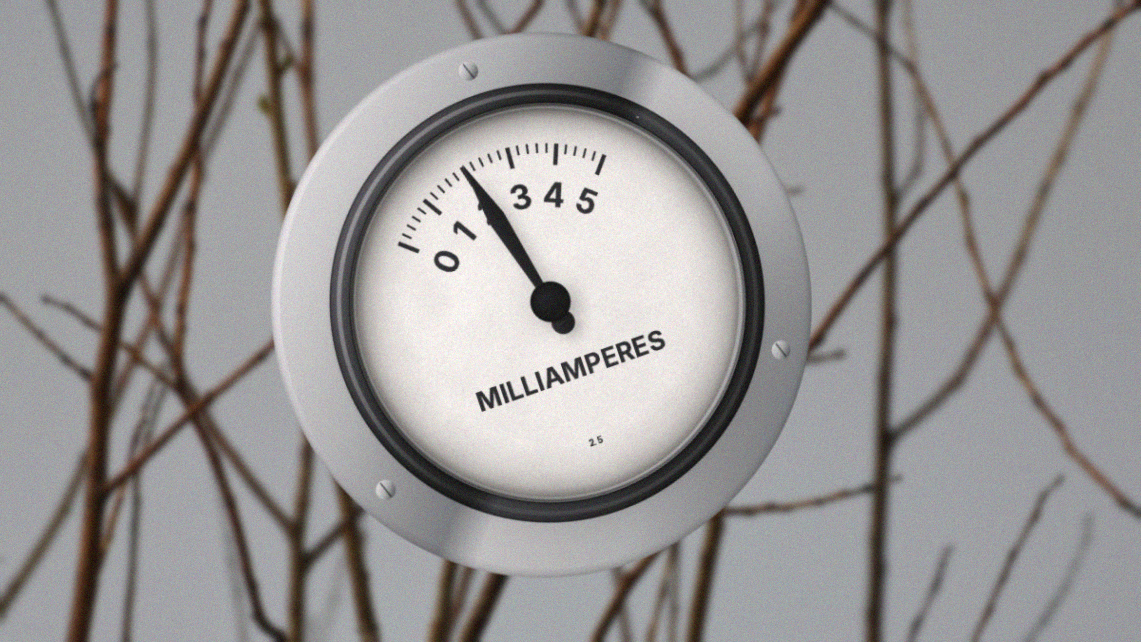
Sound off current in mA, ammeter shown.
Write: 2 mA
